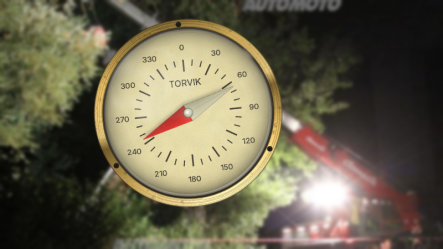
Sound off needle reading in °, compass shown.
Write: 245 °
